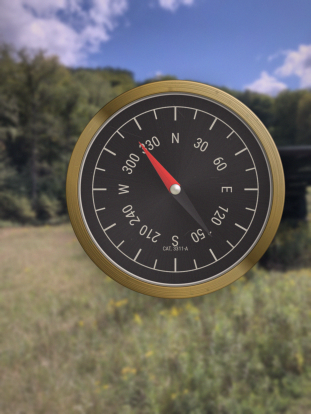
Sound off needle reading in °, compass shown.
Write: 322.5 °
